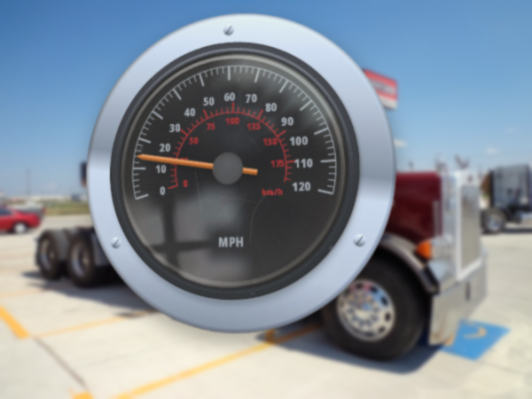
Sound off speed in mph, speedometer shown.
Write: 14 mph
